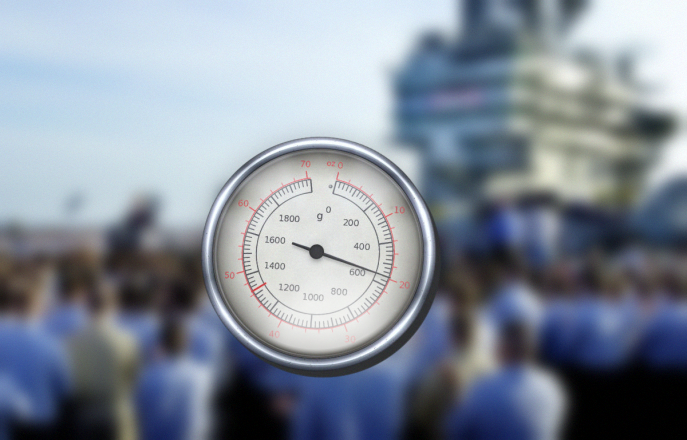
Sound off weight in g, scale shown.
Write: 560 g
